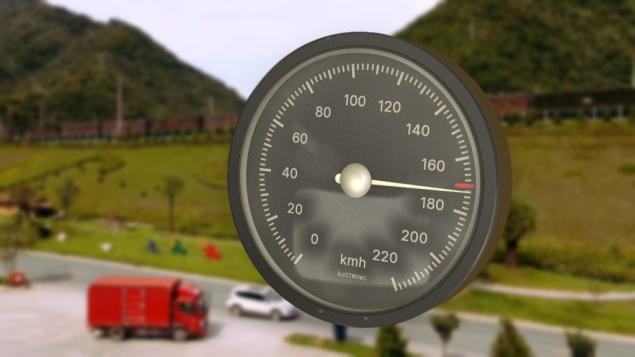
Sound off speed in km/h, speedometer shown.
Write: 172 km/h
